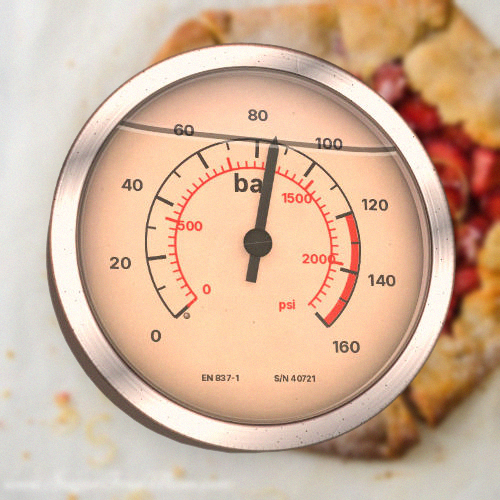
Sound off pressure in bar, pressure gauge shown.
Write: 85 bar
